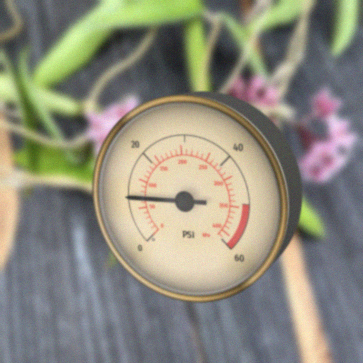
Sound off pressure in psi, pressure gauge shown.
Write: 10 psi
